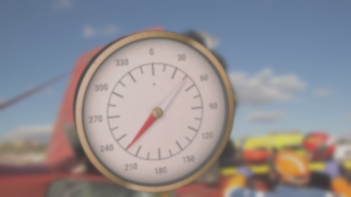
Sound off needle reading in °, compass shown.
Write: 225 °
